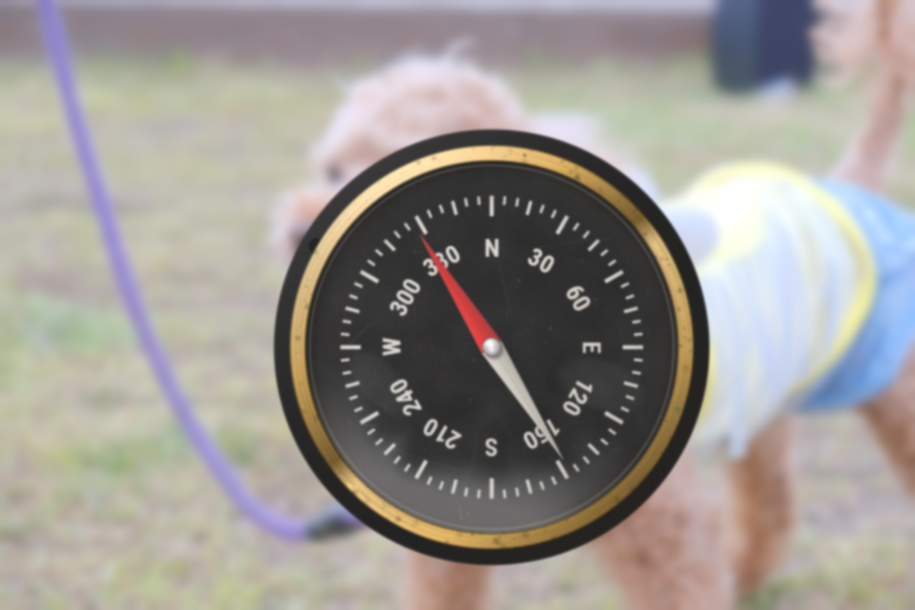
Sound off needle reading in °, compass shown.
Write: 327.5 °
